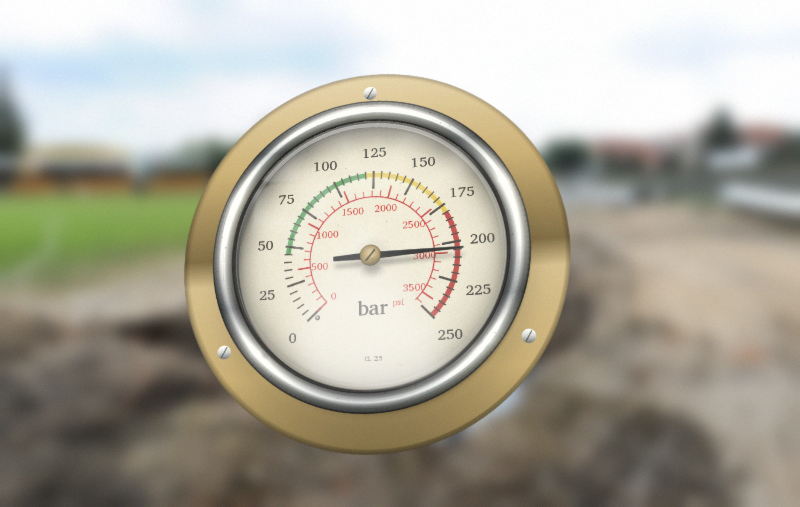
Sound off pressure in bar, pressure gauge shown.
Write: 205 bar
